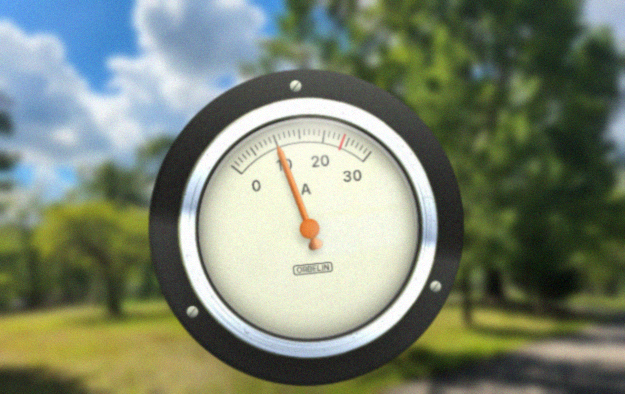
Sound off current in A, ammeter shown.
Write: 10 A
